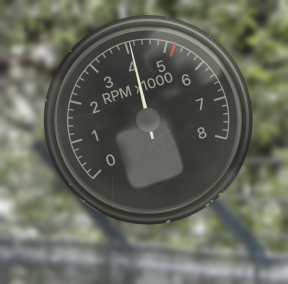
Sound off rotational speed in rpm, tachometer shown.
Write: 4100 rpm
